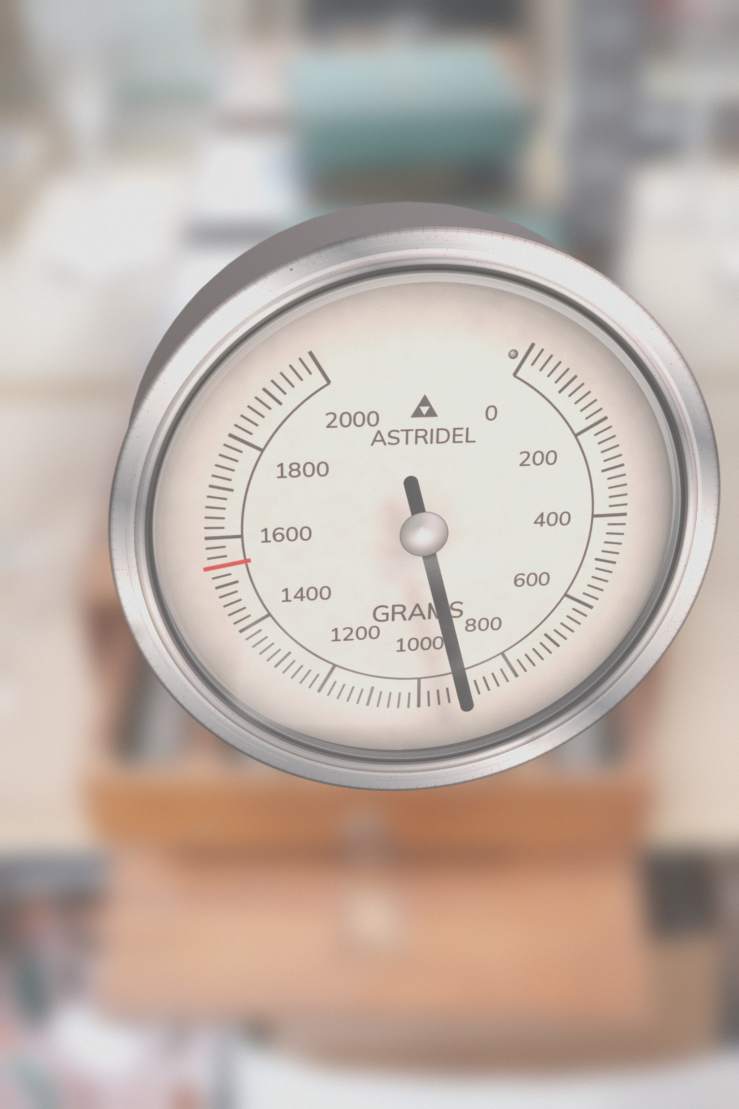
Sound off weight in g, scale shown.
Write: 910 g
